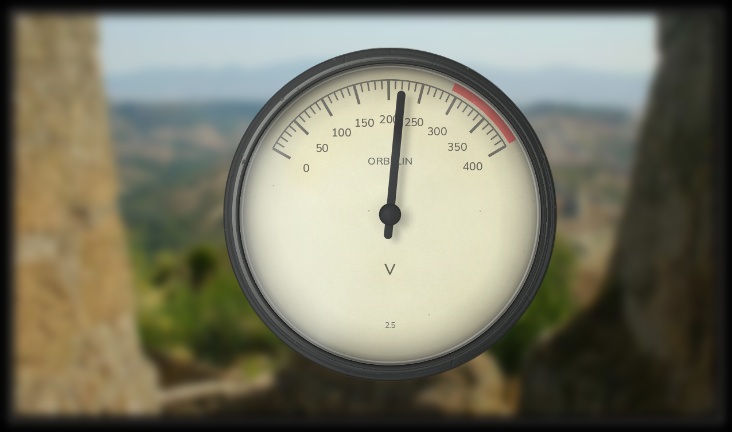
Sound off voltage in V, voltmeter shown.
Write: 220 V
